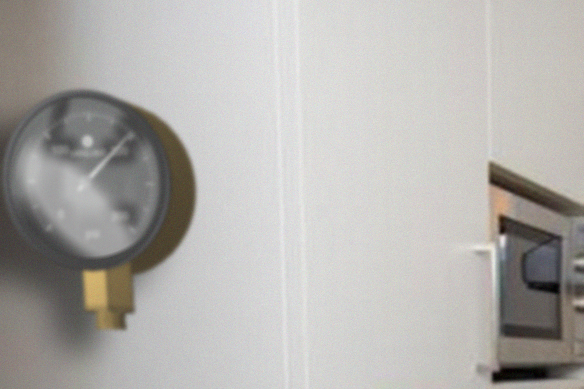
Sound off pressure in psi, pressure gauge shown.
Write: 200 psi
